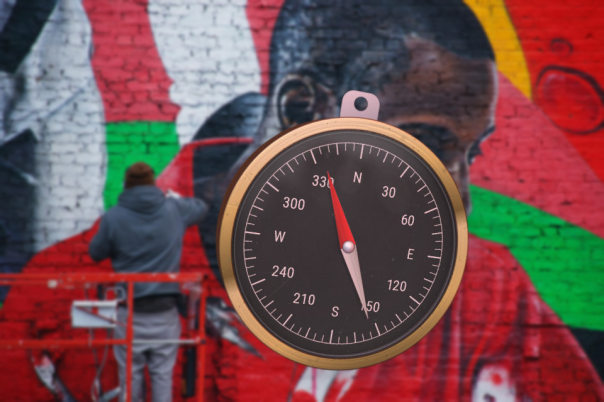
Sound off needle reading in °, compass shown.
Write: 335 °
